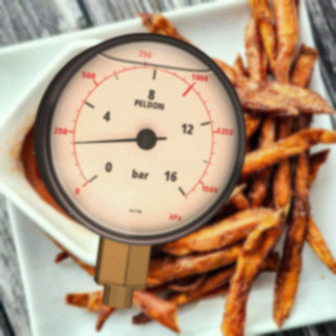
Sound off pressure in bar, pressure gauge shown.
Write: 2 bar
